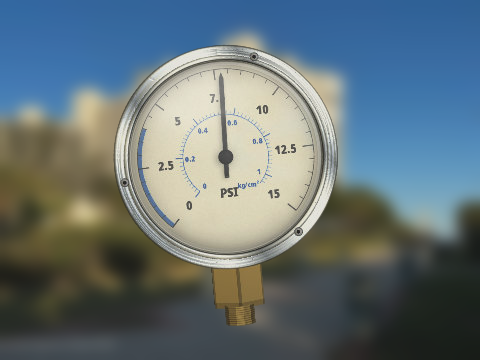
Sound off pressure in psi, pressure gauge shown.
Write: 7.75 psi
